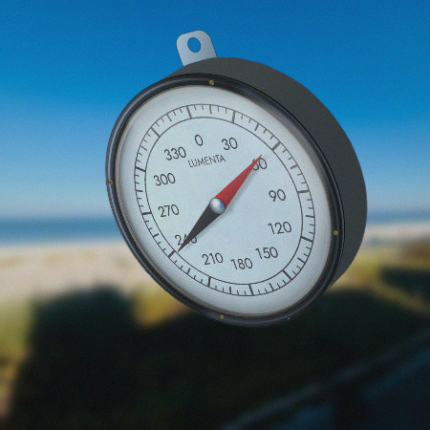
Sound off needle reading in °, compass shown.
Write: 57.5 °
